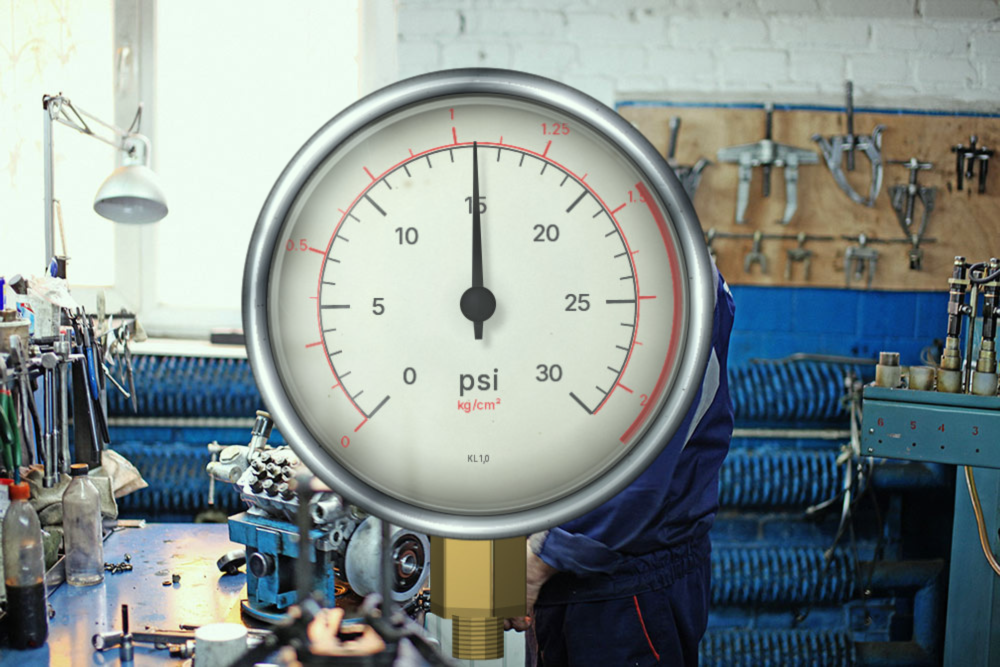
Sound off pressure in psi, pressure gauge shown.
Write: 15 psi
